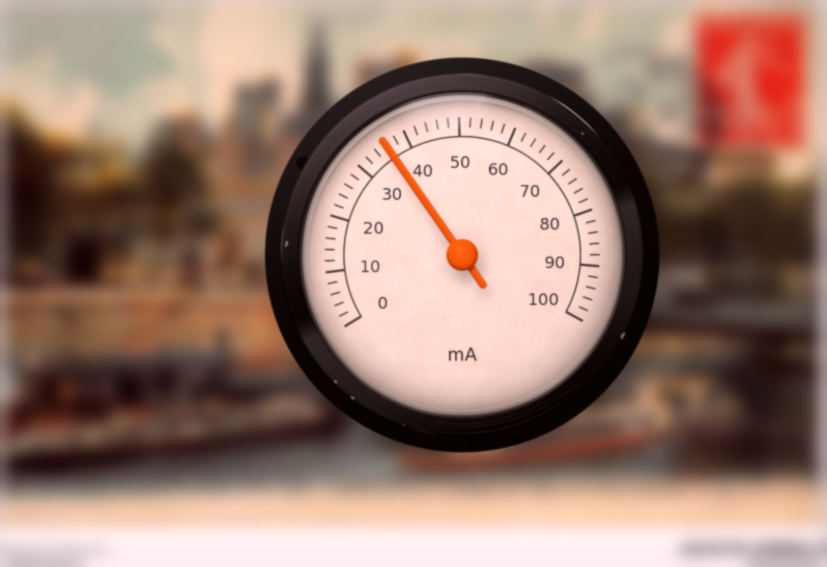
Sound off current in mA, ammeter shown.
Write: 36 mA
